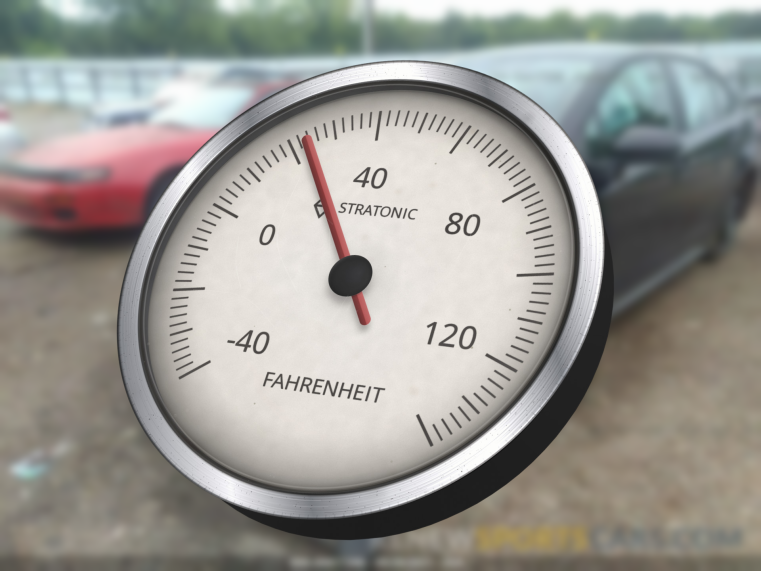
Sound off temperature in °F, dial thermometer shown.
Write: 24 °F
